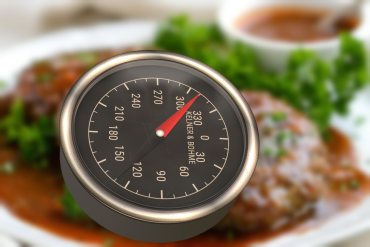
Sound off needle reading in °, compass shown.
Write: 310 °
